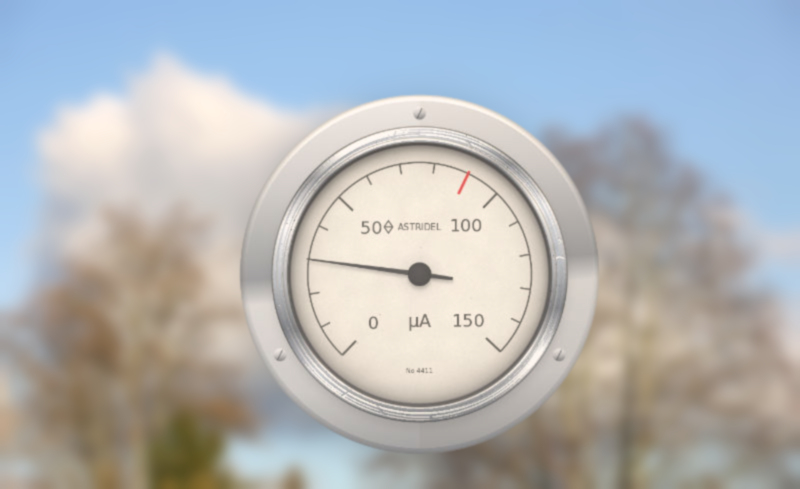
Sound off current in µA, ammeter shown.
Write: 30 µA
